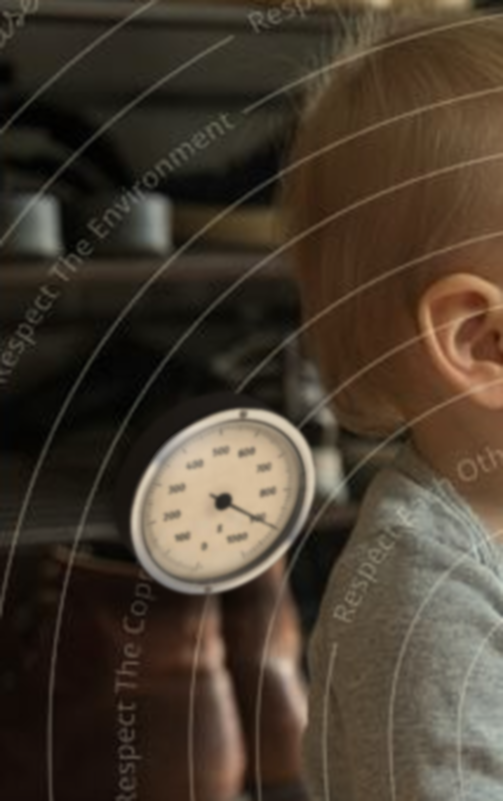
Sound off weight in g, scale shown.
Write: 900 g
